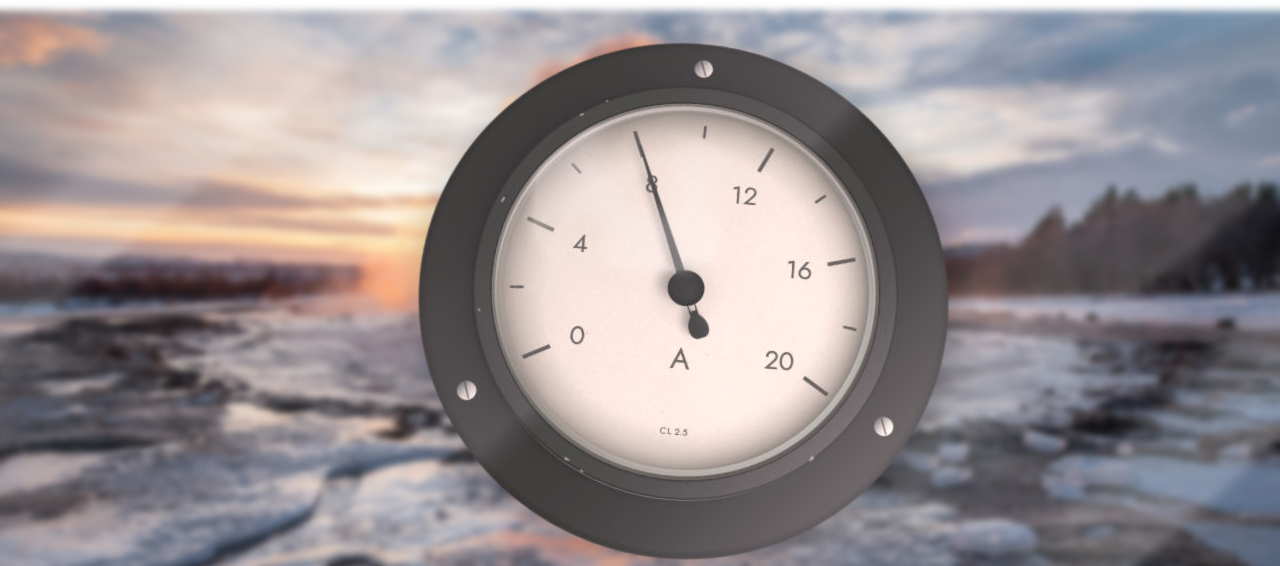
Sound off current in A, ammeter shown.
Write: 8 A
